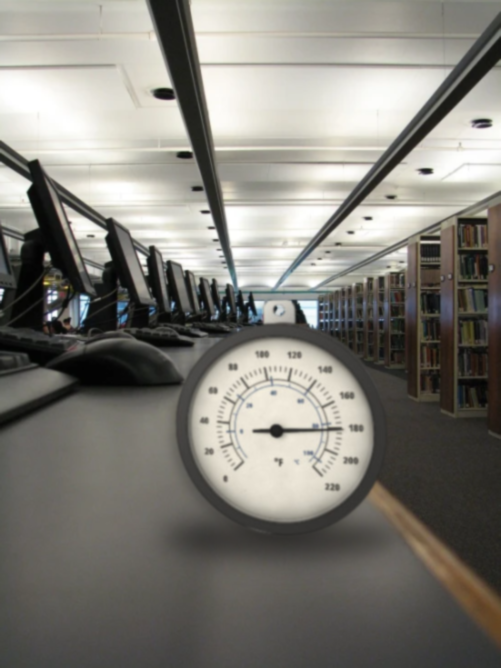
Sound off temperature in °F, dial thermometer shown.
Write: 180 °F
